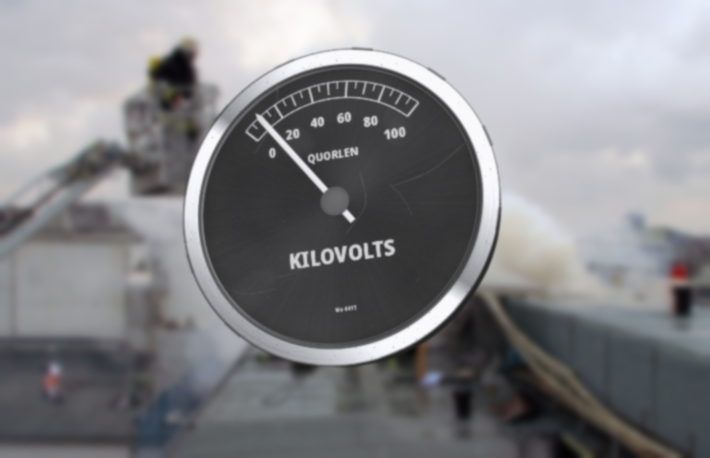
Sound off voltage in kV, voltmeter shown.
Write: 10 kV
